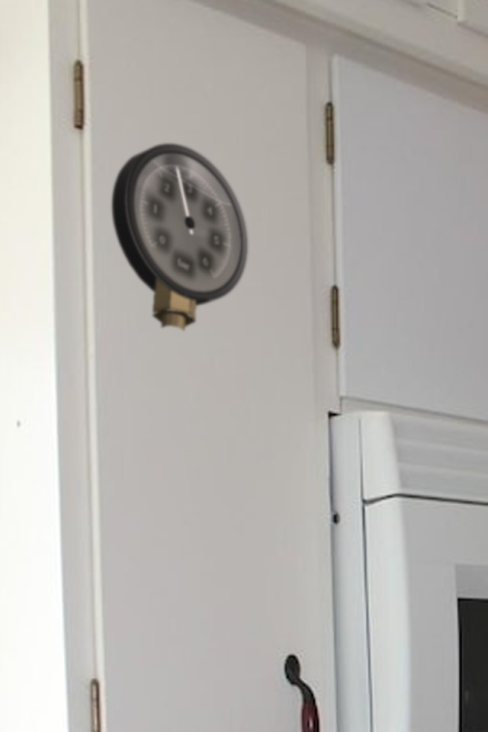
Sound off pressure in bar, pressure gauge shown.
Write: 2.5 bar
